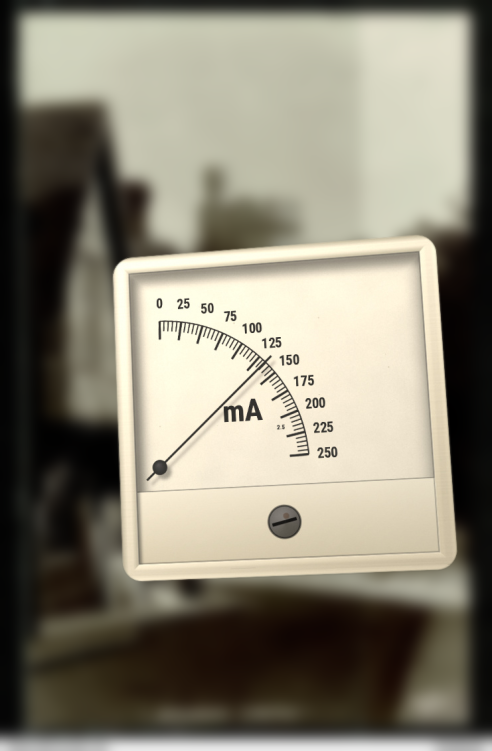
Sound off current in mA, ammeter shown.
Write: 135 mA
